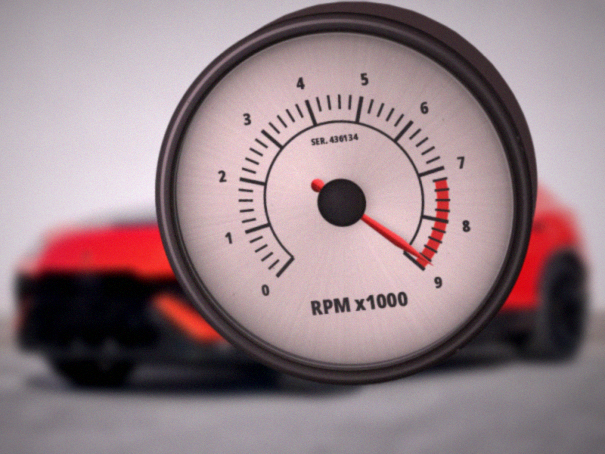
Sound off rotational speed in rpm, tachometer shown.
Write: 8800 rpm
